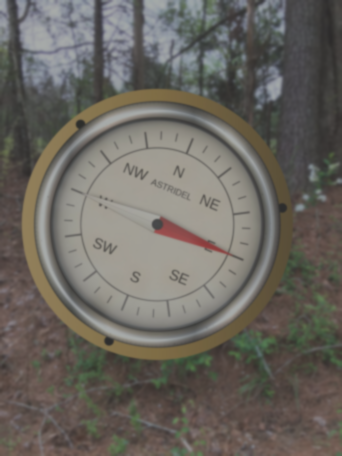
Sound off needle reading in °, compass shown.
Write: 90 °
